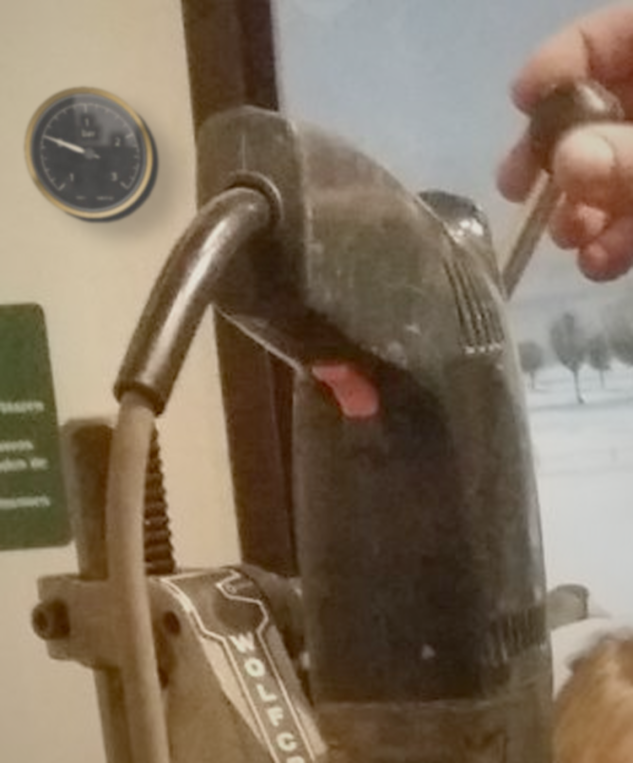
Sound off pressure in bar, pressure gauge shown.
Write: 0 bar
